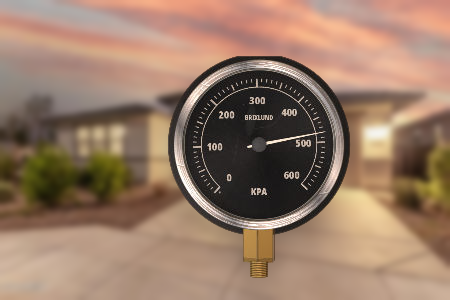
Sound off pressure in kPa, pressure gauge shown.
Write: 480 kPa
